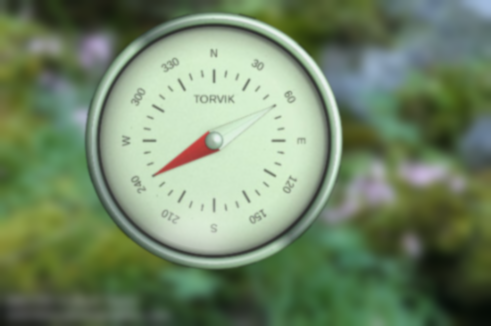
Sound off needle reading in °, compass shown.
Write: 240 °
